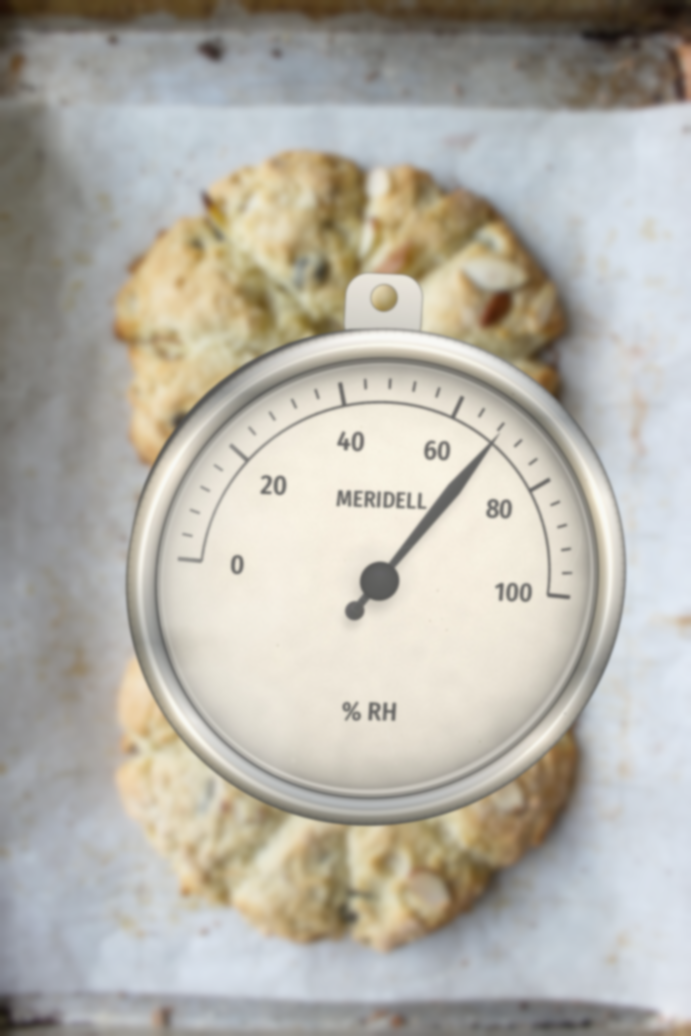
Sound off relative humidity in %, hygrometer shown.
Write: 68 %
